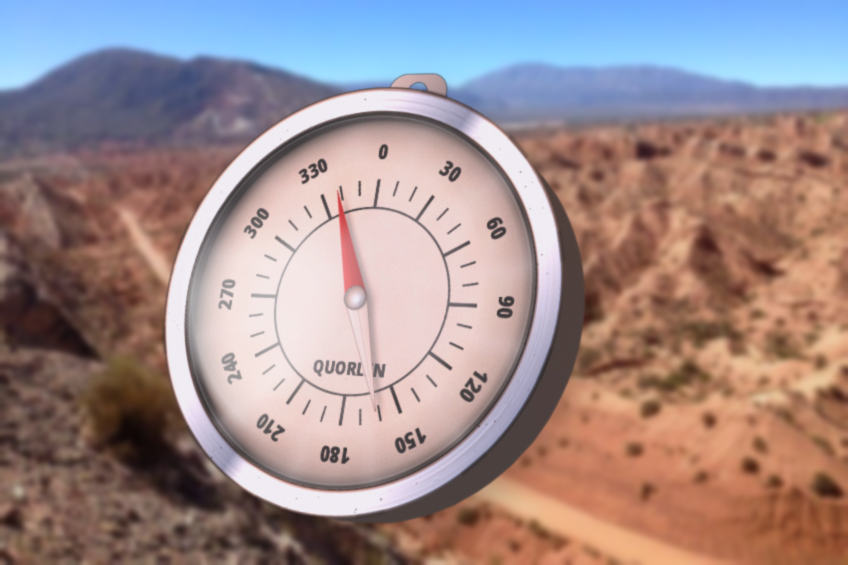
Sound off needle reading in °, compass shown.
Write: 340 °
